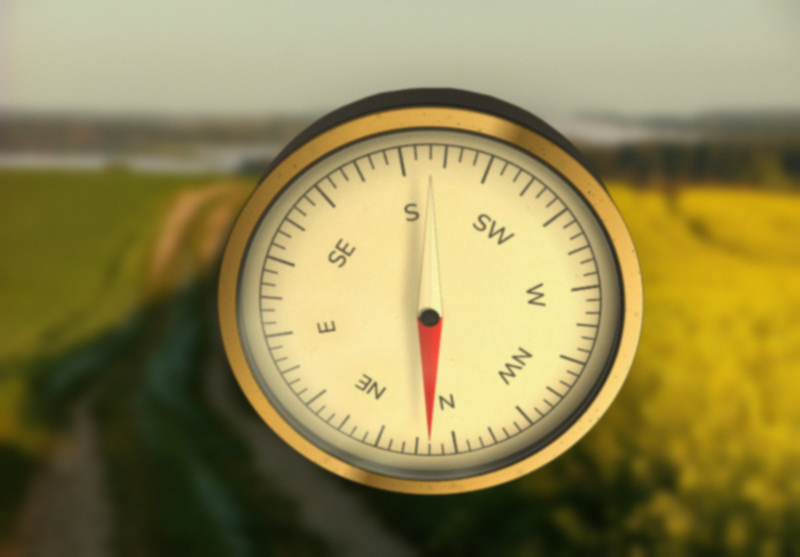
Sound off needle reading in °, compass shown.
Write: 10 °
